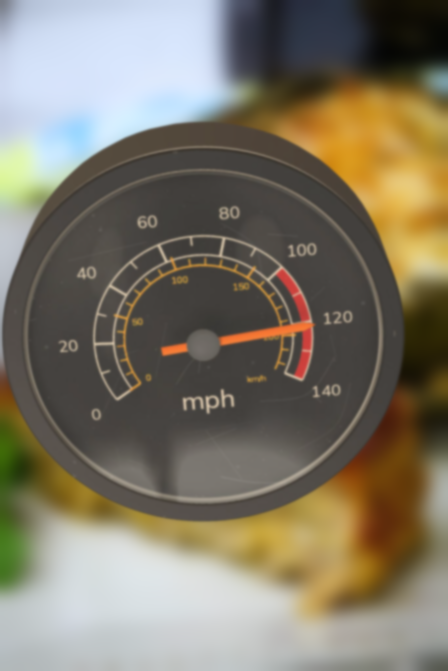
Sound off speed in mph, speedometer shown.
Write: 120 mph
